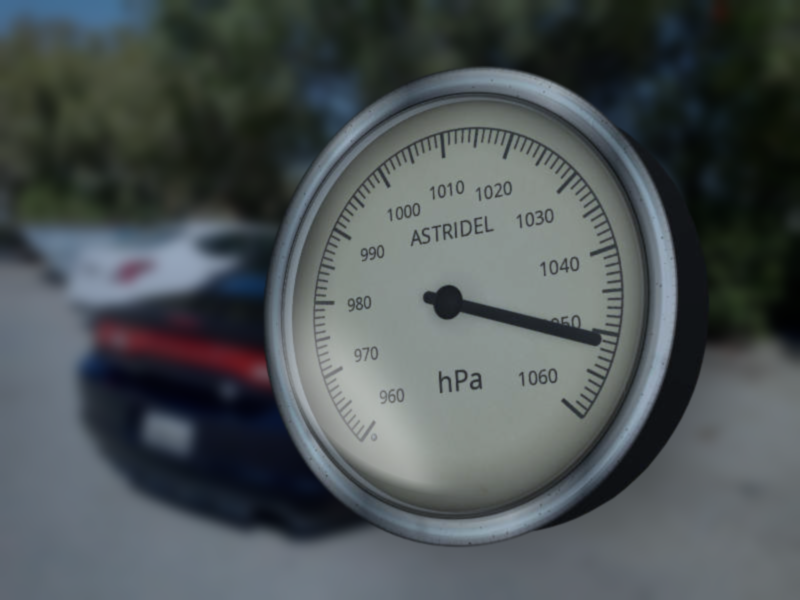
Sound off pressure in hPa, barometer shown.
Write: 1051 hPa
